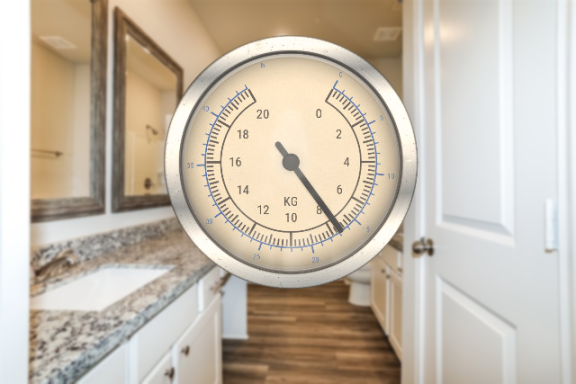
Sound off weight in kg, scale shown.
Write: 7.6 kg
